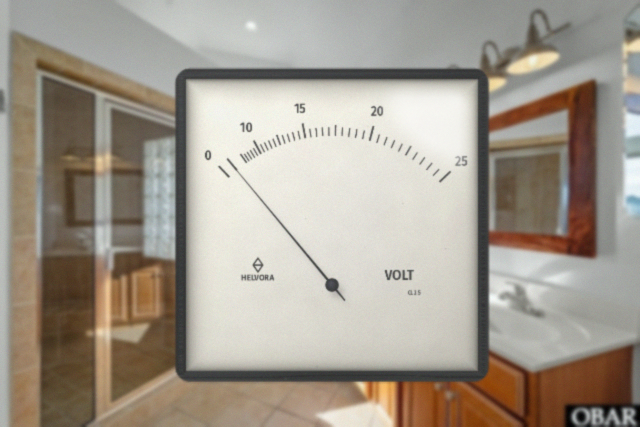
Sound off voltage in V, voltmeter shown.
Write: 5 V
